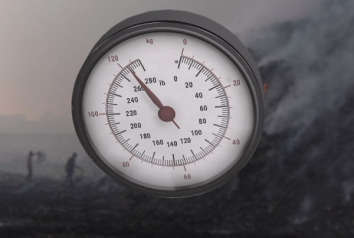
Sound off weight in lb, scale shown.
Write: 270 lb
